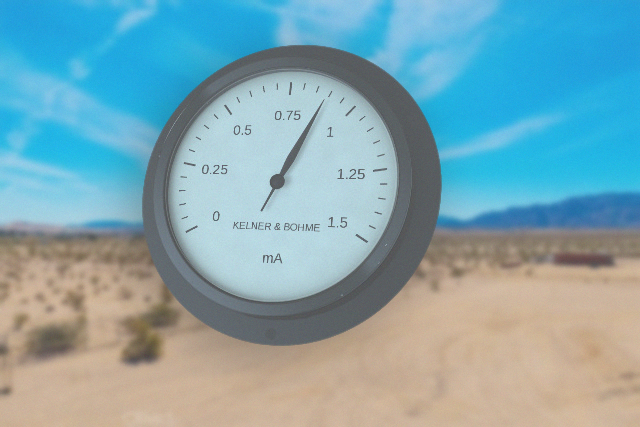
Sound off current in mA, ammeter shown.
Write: 0.9 mA
